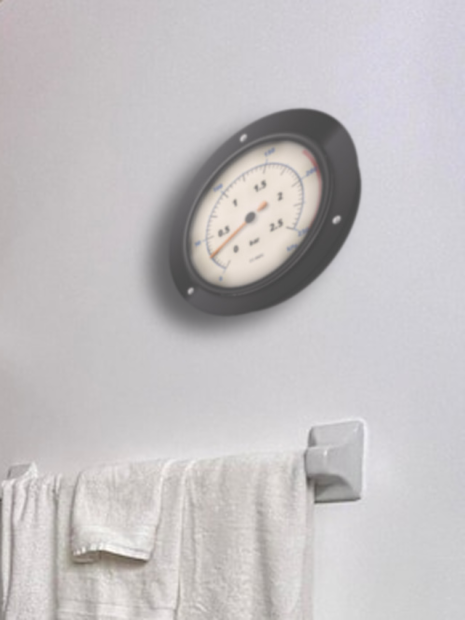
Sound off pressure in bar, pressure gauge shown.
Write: 0.25 bar
